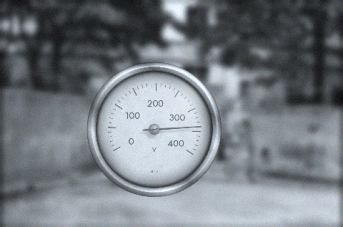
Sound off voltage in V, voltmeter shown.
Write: 340 V
